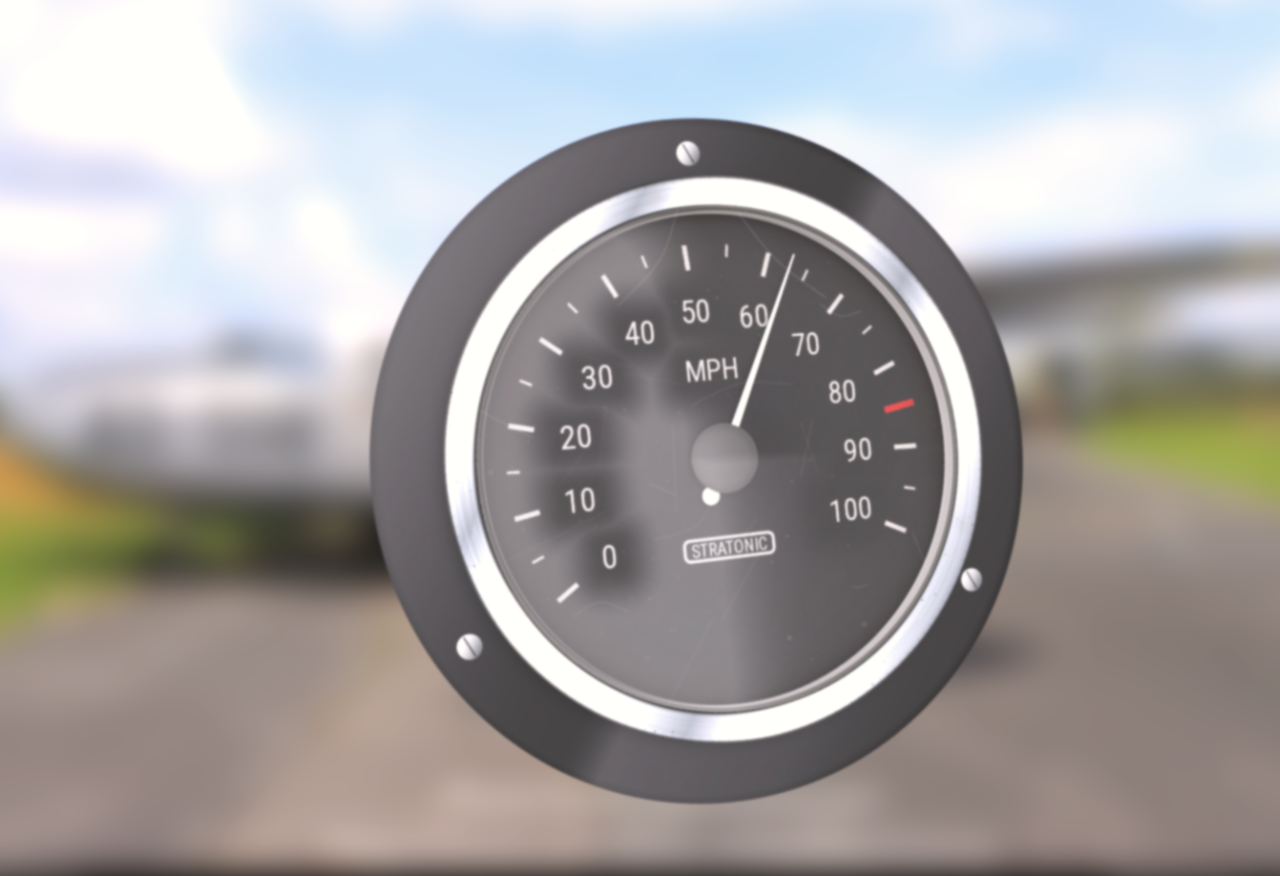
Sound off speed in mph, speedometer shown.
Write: 62.5 mph
